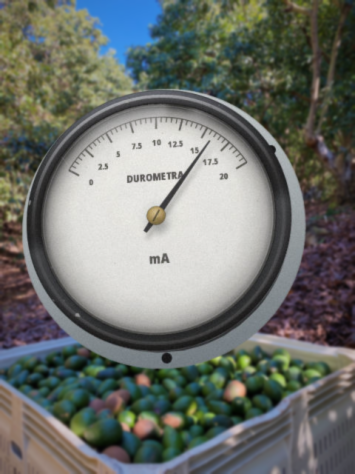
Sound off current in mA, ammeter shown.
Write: 16 mA
